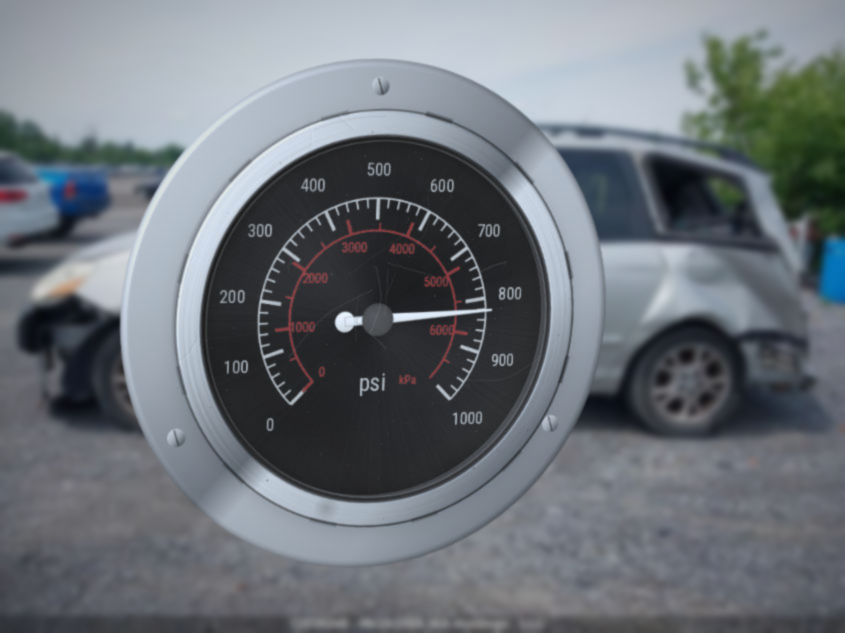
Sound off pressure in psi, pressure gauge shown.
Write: 820 psi
